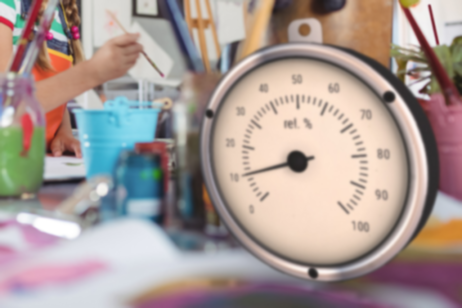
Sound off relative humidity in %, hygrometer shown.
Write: 10 %
